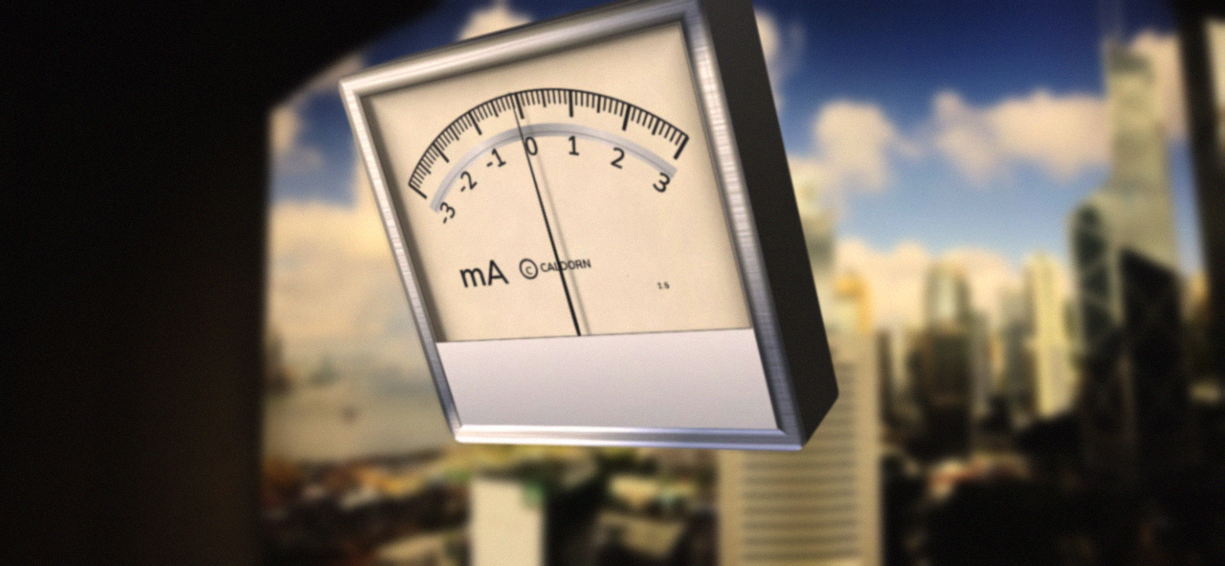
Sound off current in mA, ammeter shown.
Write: 0 mA
